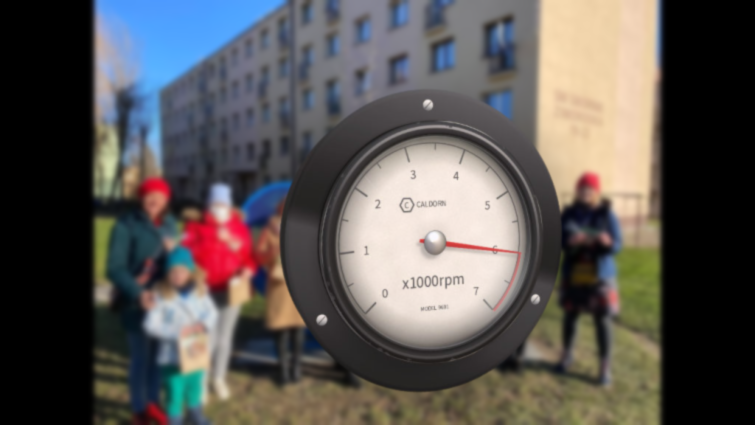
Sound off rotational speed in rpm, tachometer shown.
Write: 6000 rpm
